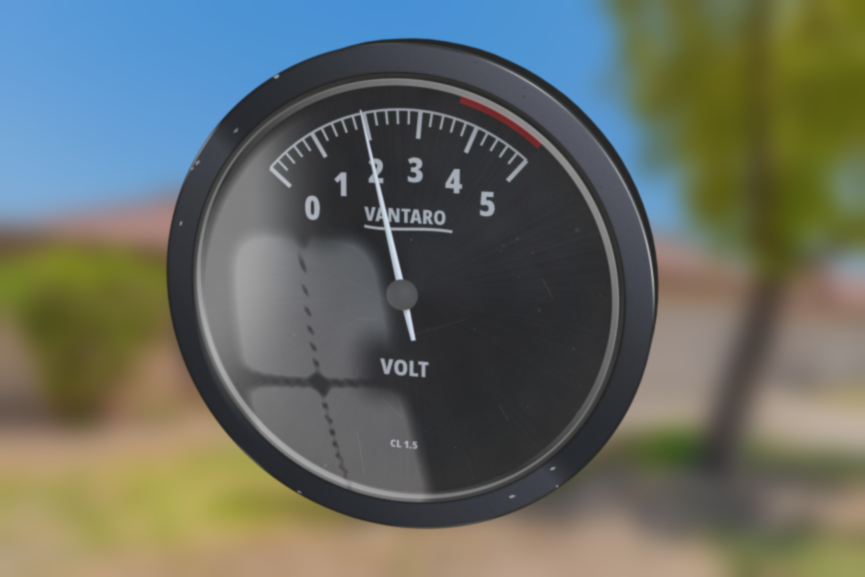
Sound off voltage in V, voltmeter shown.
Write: 2 V
